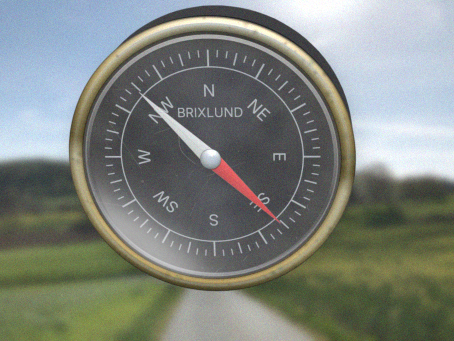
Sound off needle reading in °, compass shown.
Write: 135 °
